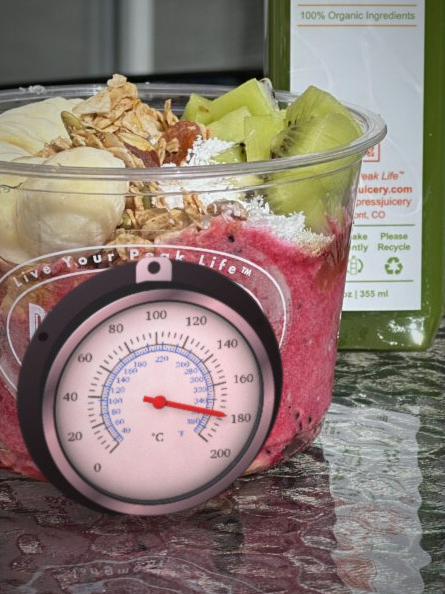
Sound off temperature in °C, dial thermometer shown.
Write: 180 °C
